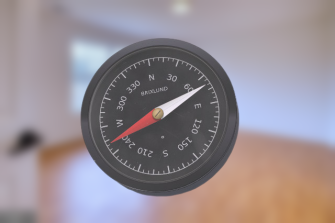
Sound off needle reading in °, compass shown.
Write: 250 °
